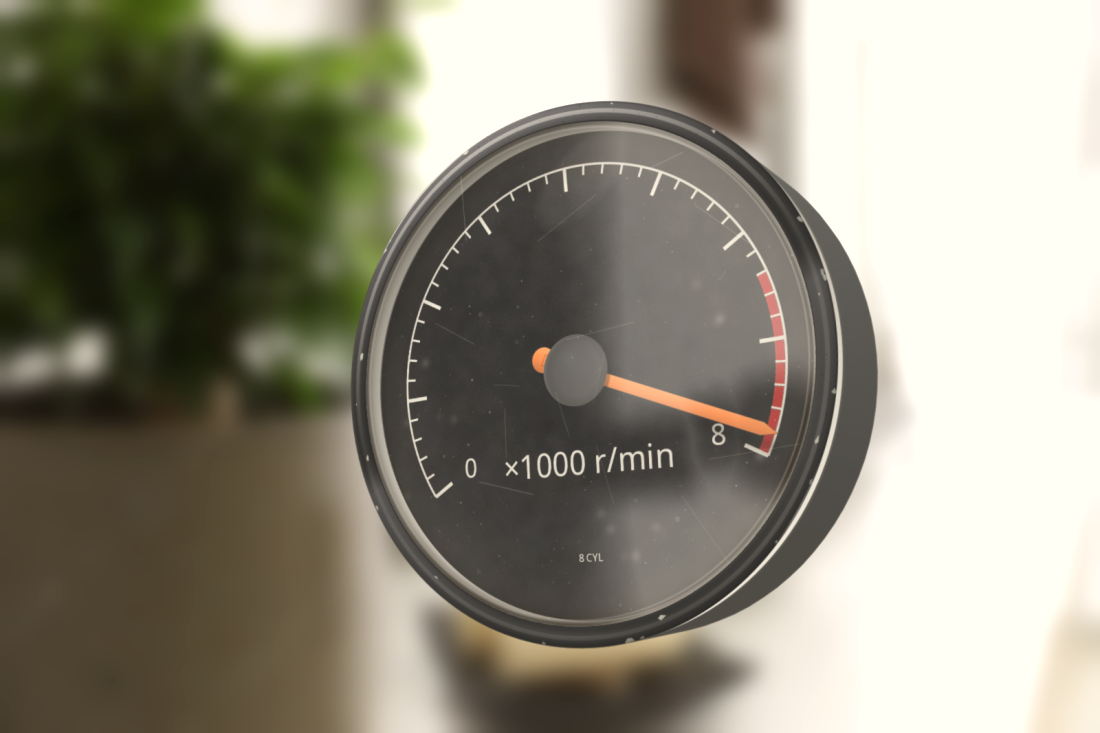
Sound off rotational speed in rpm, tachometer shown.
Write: 7800 rpm
